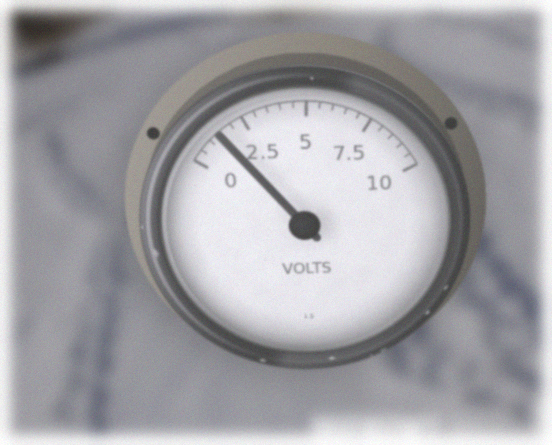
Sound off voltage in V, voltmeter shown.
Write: 1.5 V
